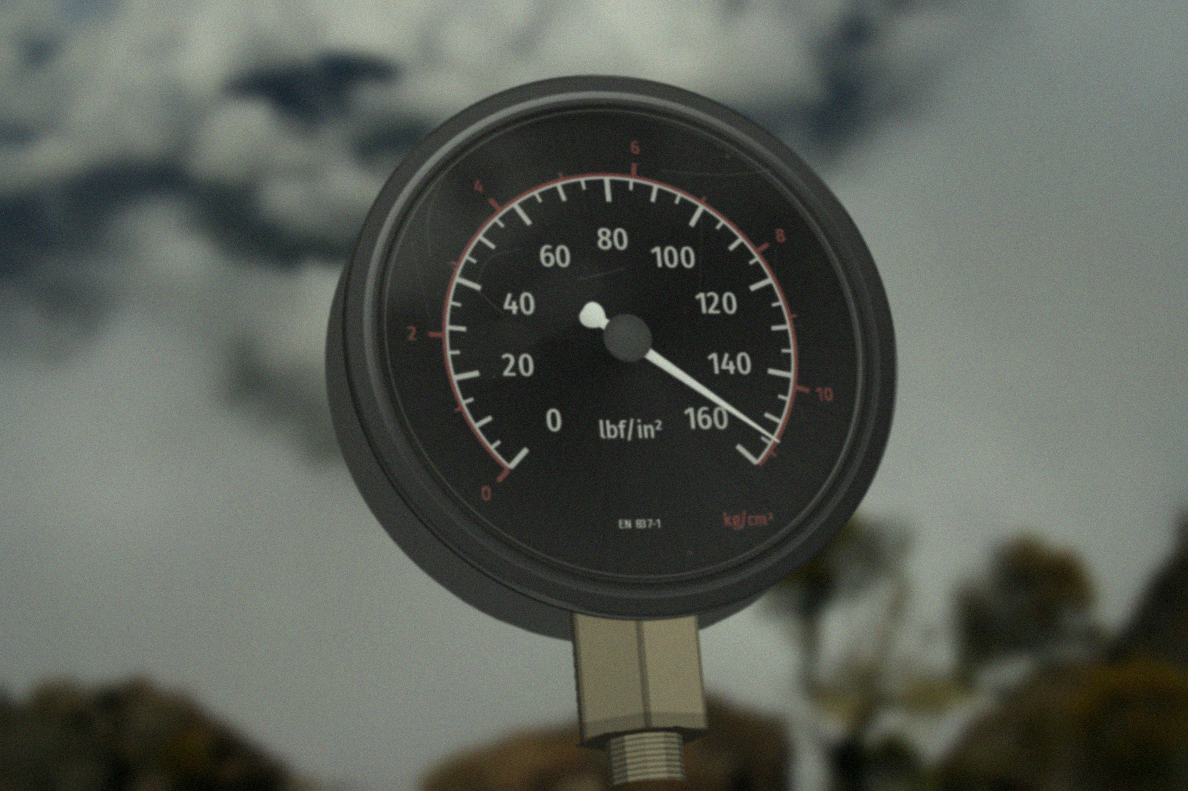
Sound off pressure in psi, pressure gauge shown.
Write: 155 psi
